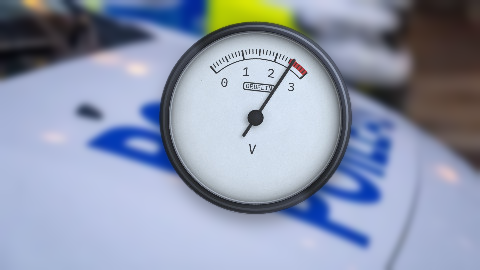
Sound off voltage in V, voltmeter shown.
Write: 2.5 V
